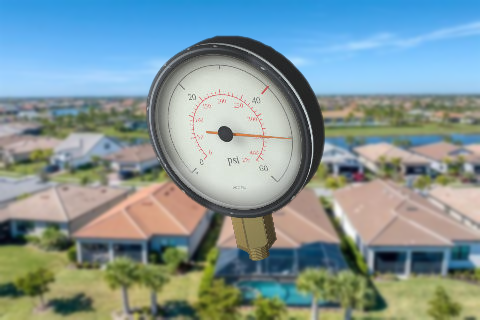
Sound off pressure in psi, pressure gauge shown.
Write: 50 psi
